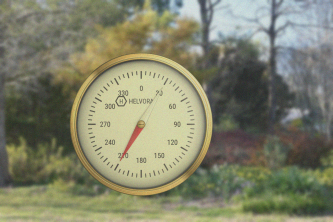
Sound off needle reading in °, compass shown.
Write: 210 °
